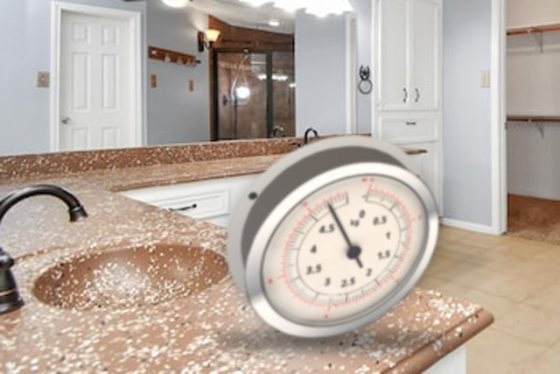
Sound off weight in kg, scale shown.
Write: 4.75 kg
